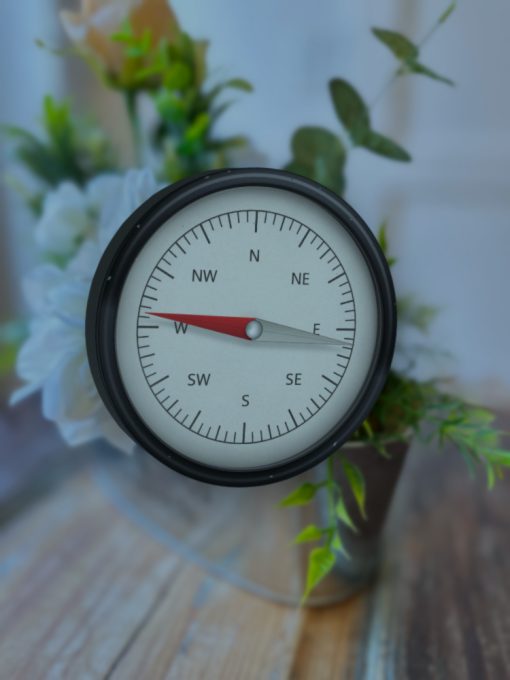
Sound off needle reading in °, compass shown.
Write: 277.5 °
